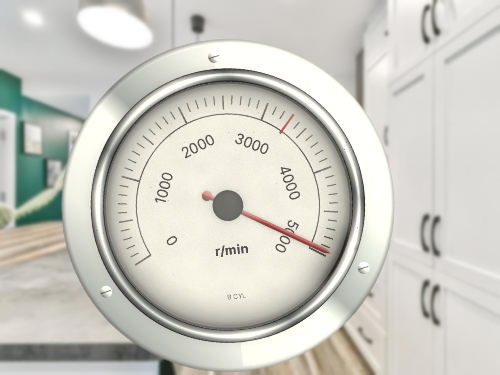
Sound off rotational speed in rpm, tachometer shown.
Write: 4950 rpm
